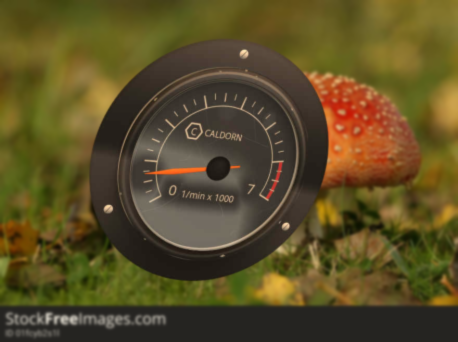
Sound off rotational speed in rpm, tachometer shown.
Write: 750 rpm
